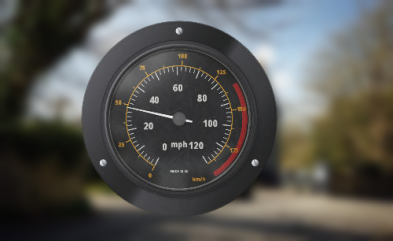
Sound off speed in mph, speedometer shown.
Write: 30 mph
